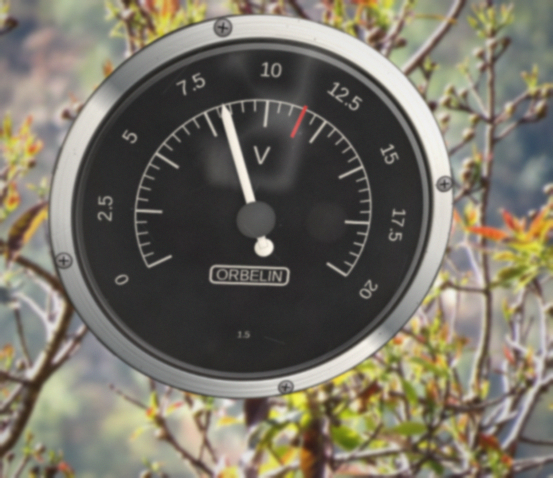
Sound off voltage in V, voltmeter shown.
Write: 8.25 V
